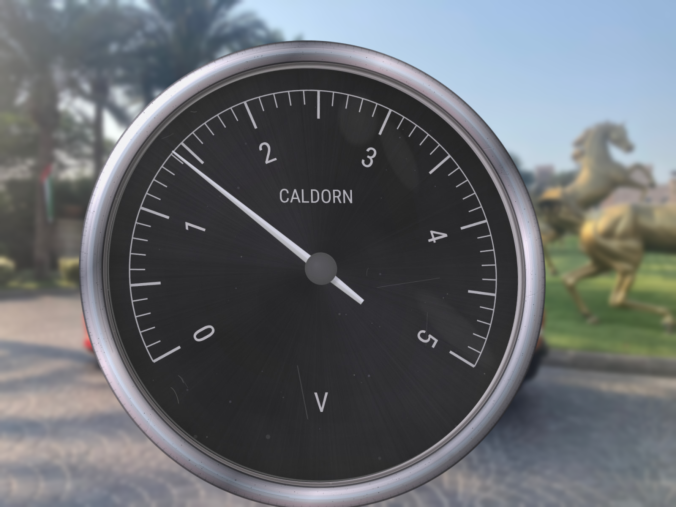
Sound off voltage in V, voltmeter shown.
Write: 1.4 V
